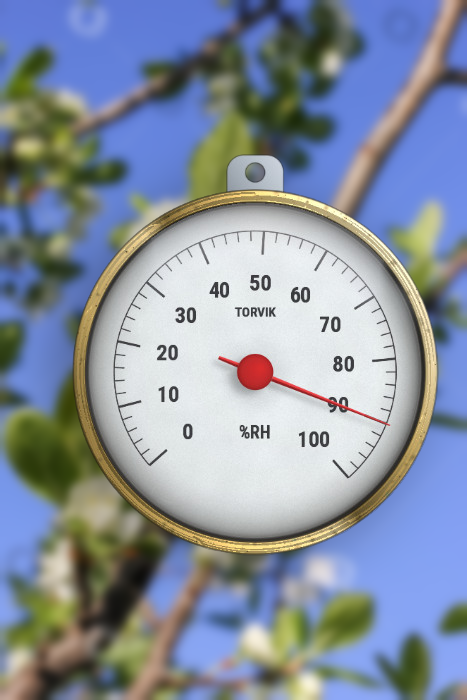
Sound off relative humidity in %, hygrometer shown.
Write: 90 %
